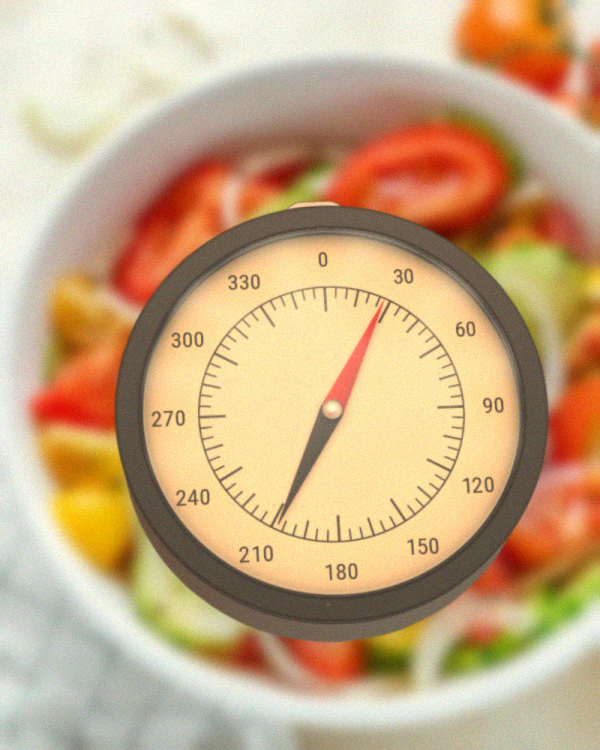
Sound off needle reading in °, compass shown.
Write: 27.5 °
